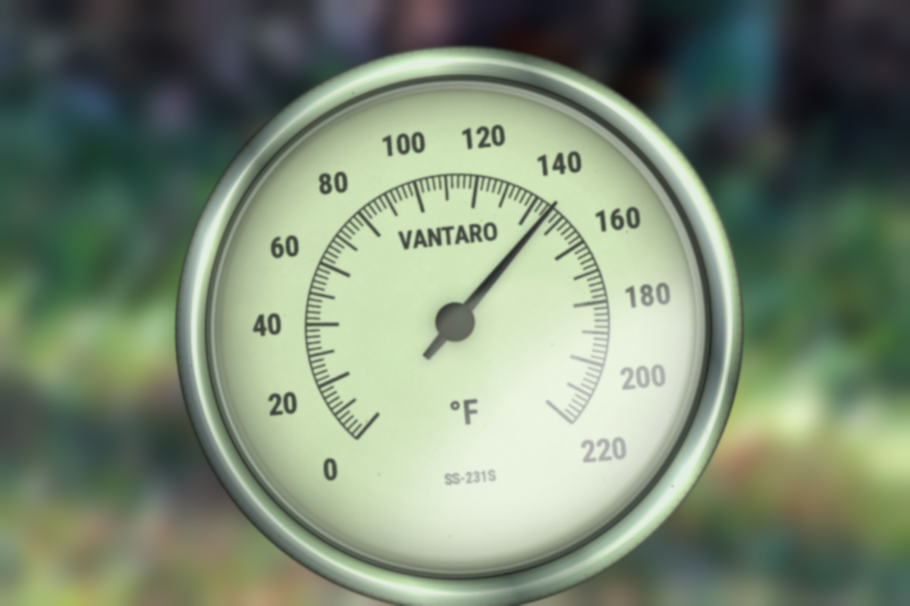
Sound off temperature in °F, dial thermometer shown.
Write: 146 °F
